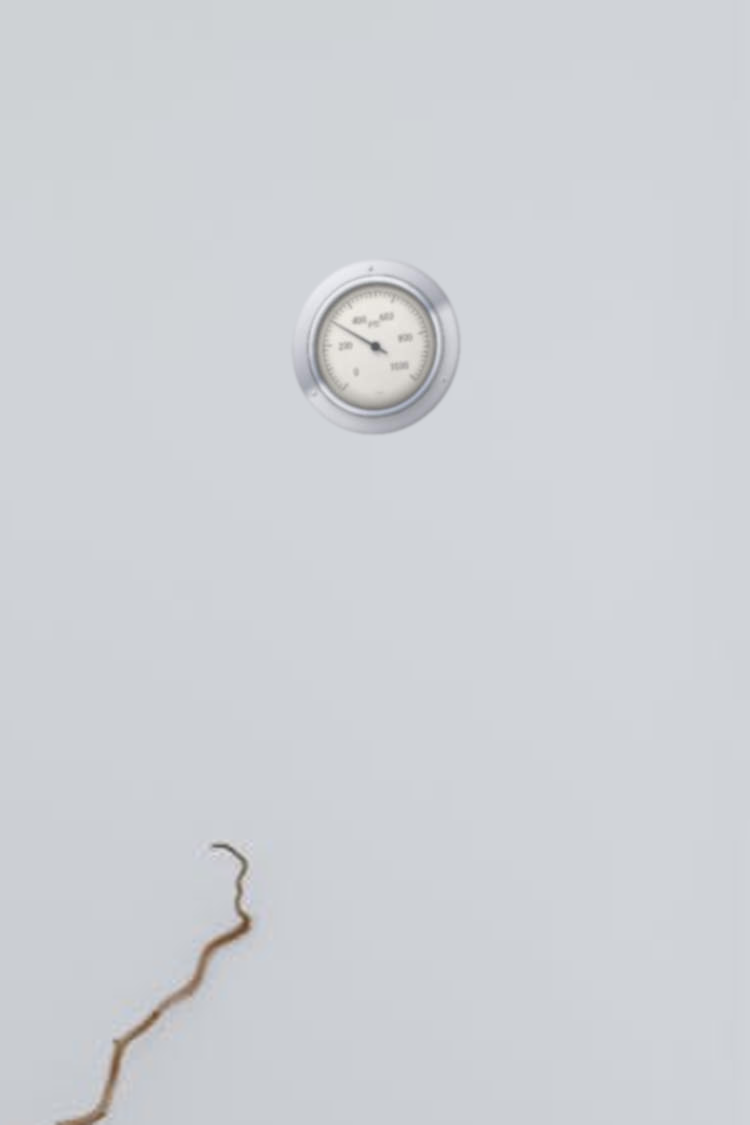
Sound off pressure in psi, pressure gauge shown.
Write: 300 psi
